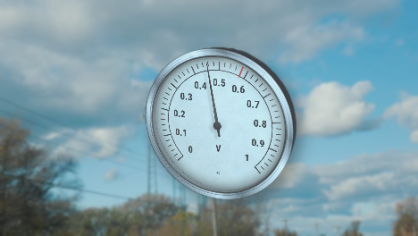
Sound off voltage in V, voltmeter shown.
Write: 0.46 V
